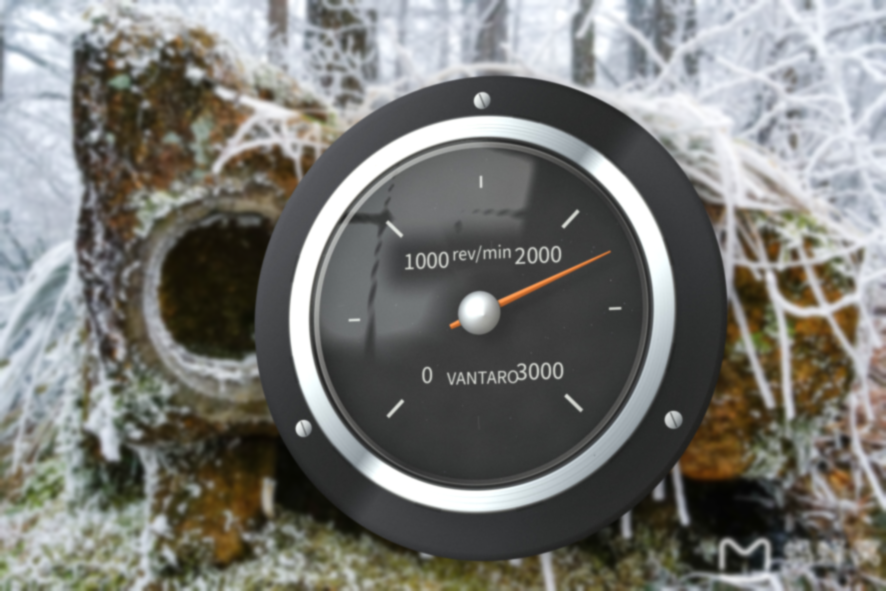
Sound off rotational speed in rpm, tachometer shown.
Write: 2250 rpm
